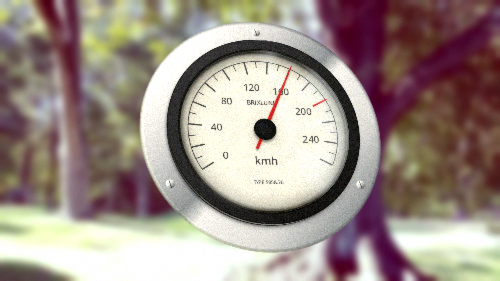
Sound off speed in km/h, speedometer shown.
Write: 160 km/h
